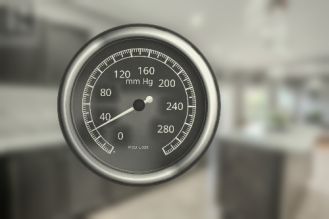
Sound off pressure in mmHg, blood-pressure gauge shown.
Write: 30 mmHg
